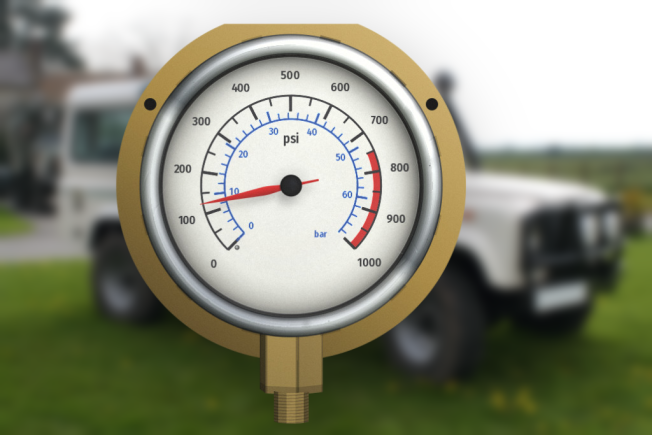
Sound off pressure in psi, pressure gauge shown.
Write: 125 psi
